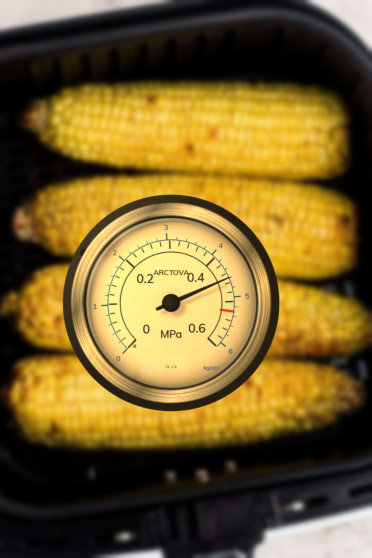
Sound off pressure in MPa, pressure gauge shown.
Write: 0.45 MPa
